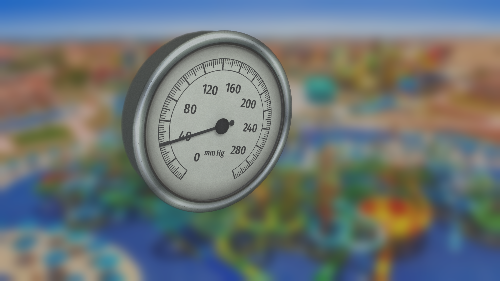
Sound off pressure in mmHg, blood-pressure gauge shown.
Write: 40 mmHg
